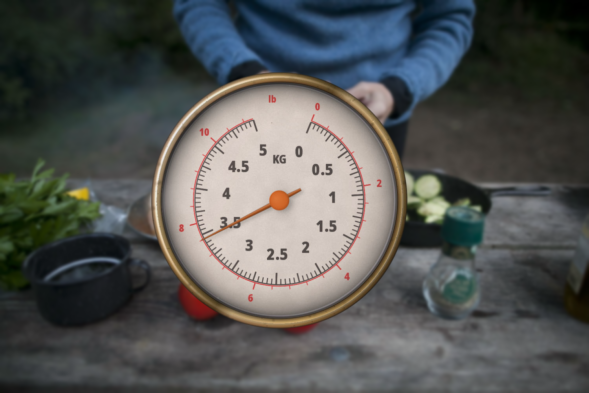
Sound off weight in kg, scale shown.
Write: 3.45 kg
